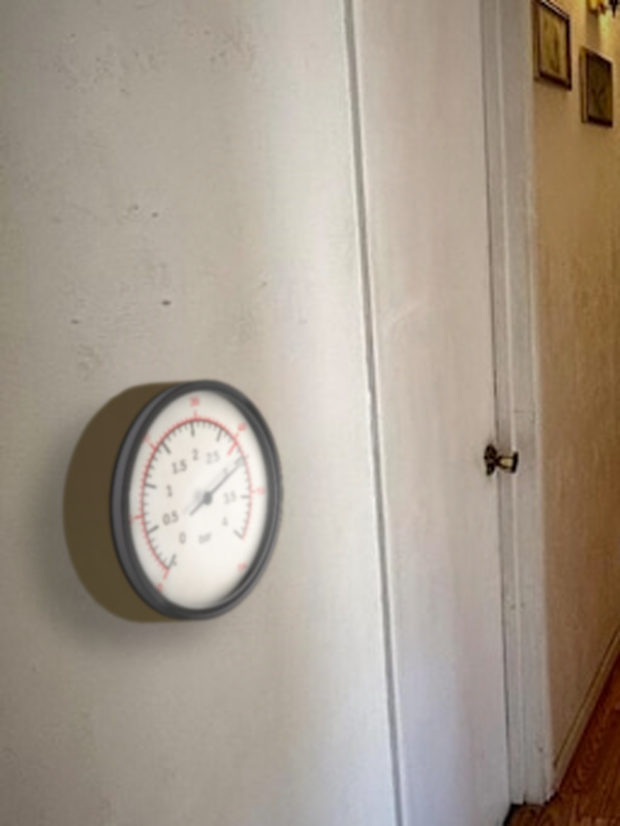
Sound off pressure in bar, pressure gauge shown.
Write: 3 bar
